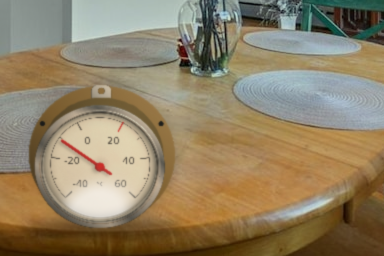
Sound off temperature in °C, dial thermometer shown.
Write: -10 °C
